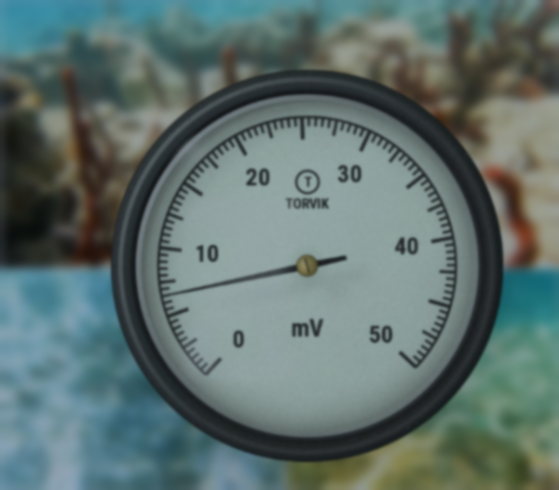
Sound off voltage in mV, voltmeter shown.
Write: 6.5 mV
